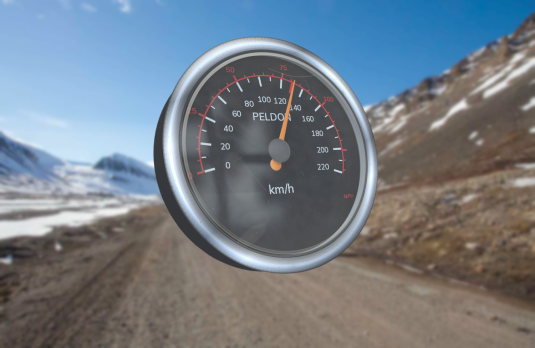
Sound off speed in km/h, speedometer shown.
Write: 130 km/h
